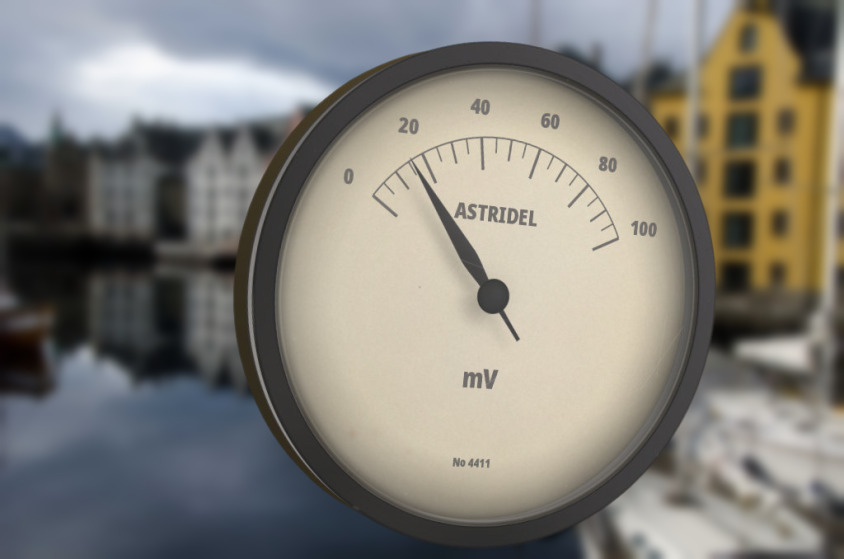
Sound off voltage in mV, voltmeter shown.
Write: 15 mV
